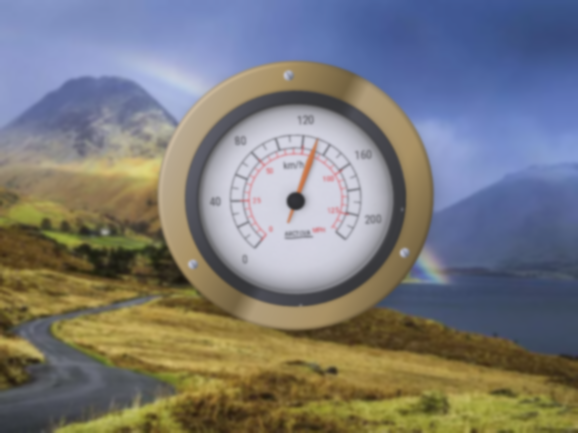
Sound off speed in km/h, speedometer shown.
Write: 130 km/h
